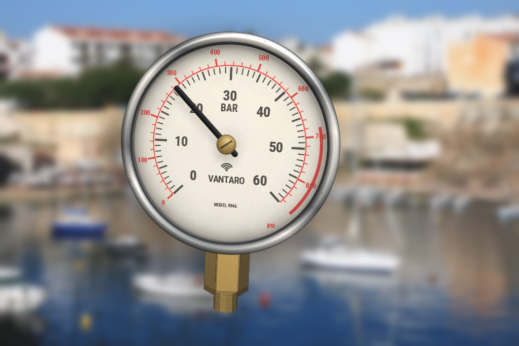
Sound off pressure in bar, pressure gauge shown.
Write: 20 bar
